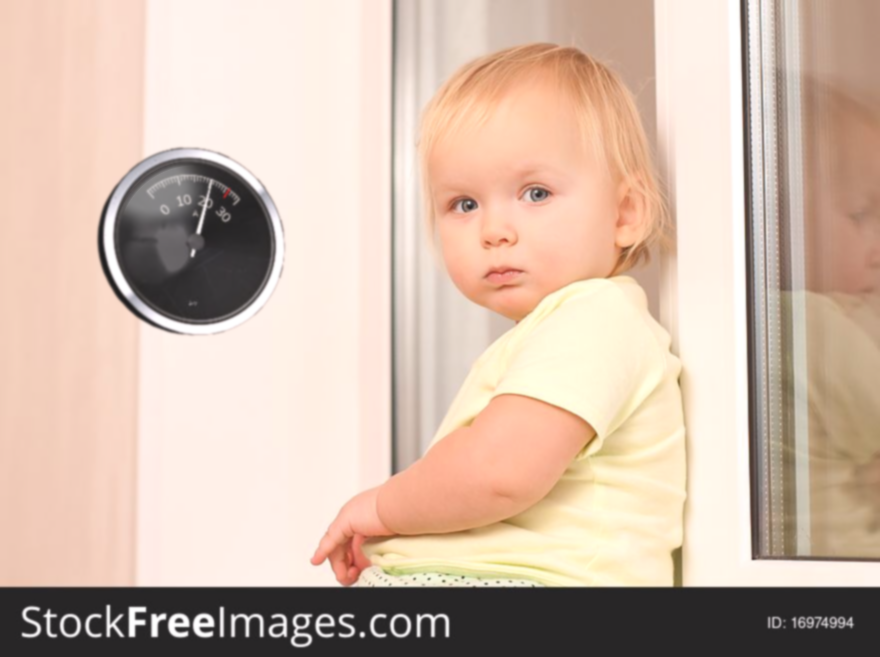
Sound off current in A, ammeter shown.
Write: 20 A
